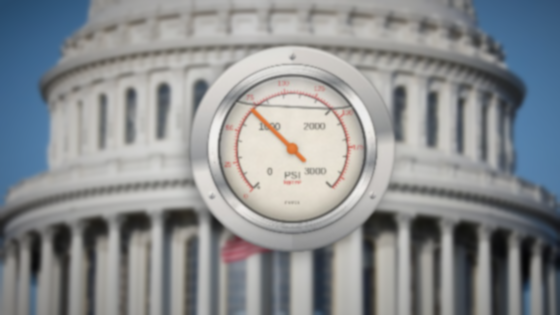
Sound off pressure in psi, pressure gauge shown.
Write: 1000 psi
